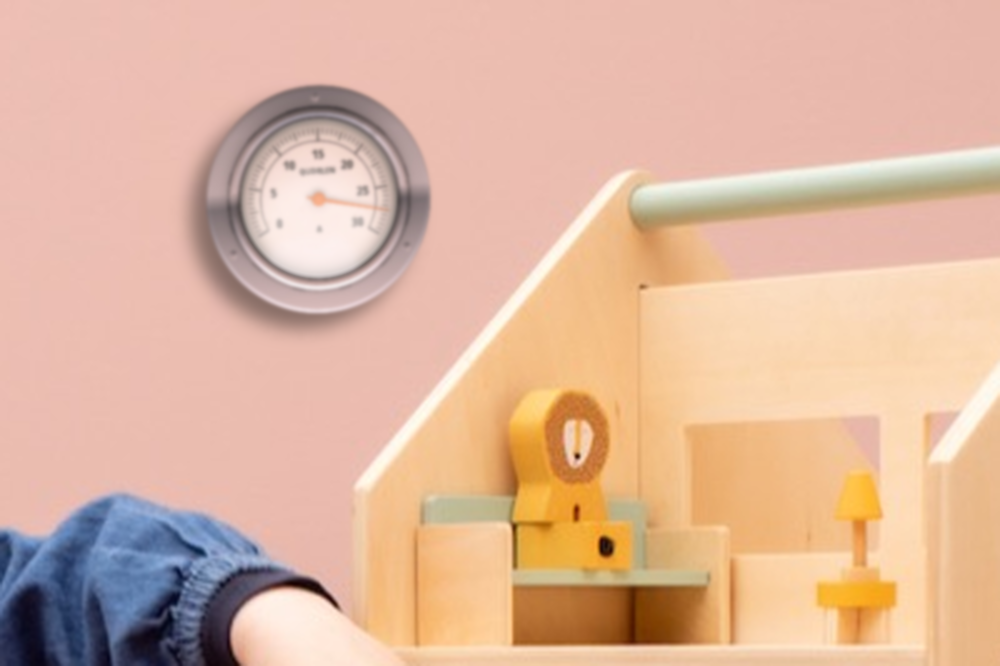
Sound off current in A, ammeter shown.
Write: 27.5 A
